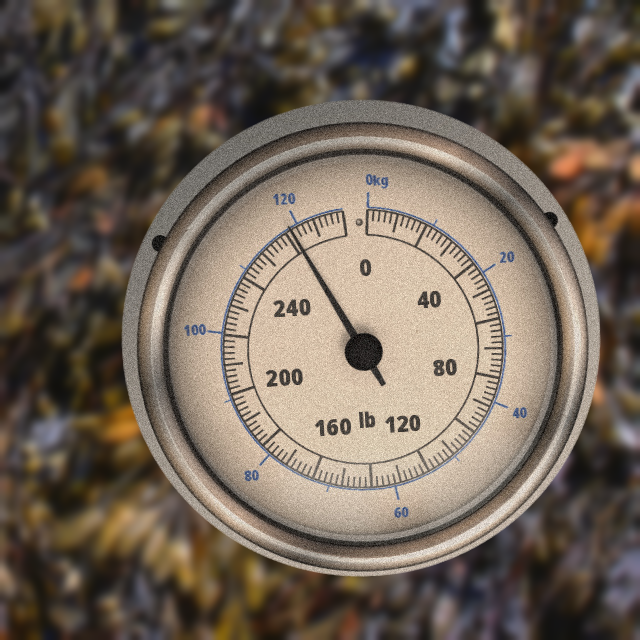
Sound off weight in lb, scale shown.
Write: 262 lb
